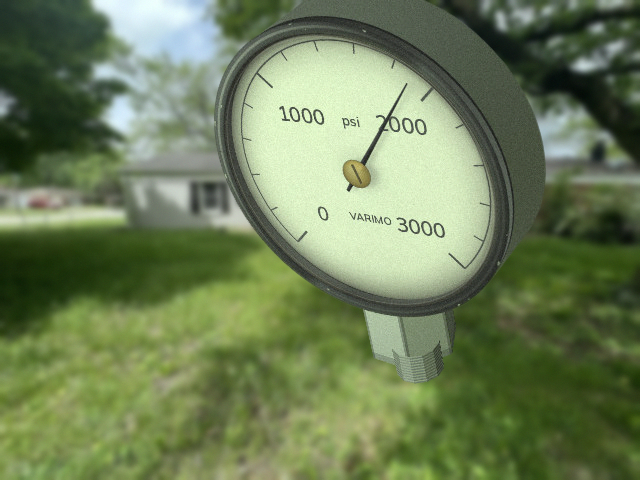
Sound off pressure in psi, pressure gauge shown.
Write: 1900 psi
